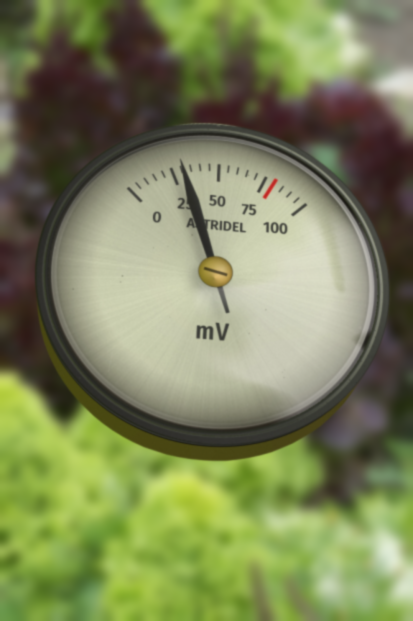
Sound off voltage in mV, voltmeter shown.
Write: 30 mV
